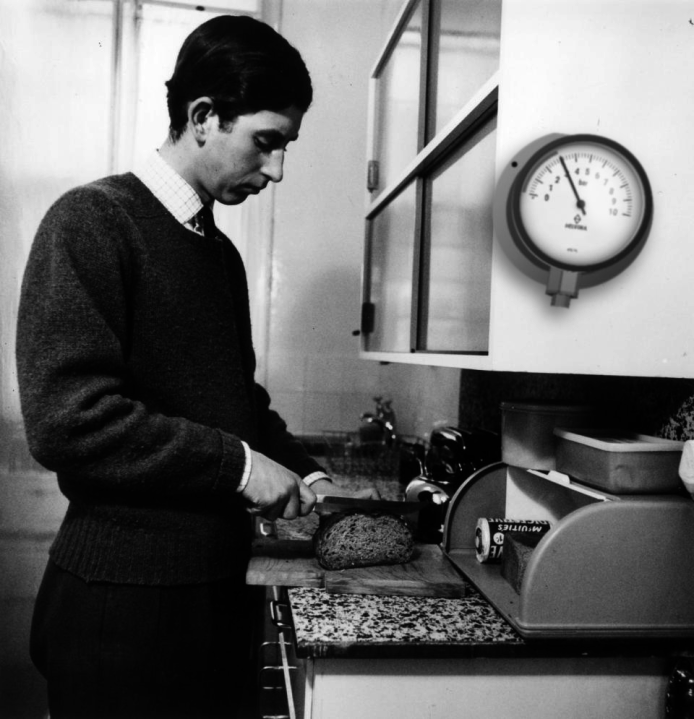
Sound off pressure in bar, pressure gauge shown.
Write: 3 bar
